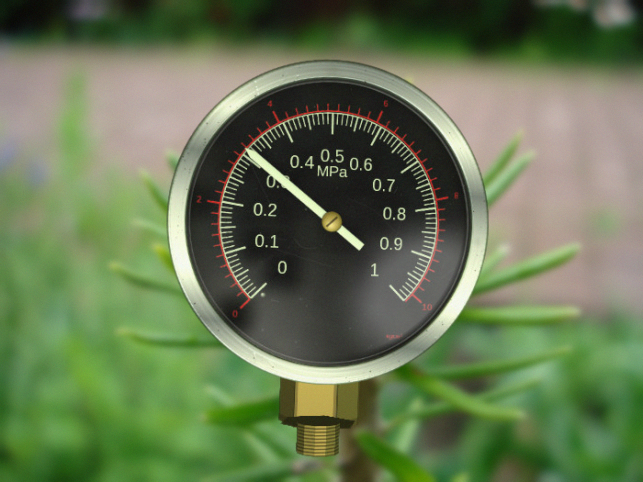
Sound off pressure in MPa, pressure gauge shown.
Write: 0.31 MPa
